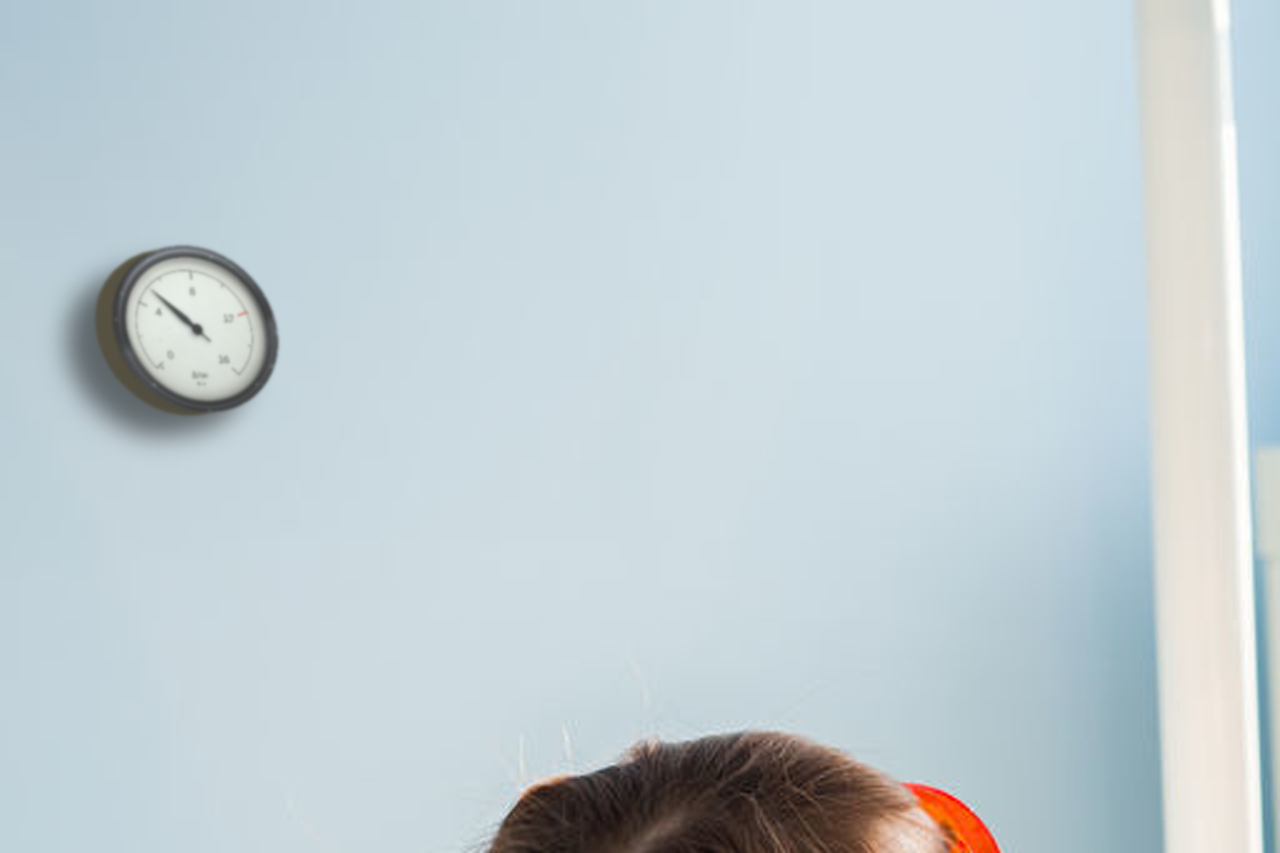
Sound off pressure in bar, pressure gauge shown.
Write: 5 bar
